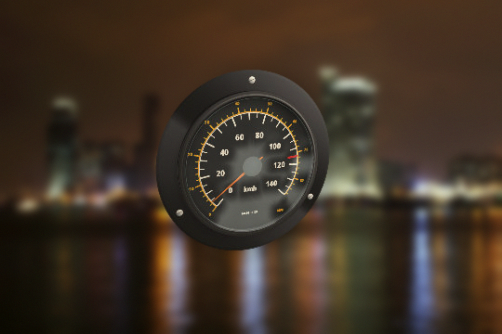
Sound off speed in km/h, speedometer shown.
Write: 5 km/h
